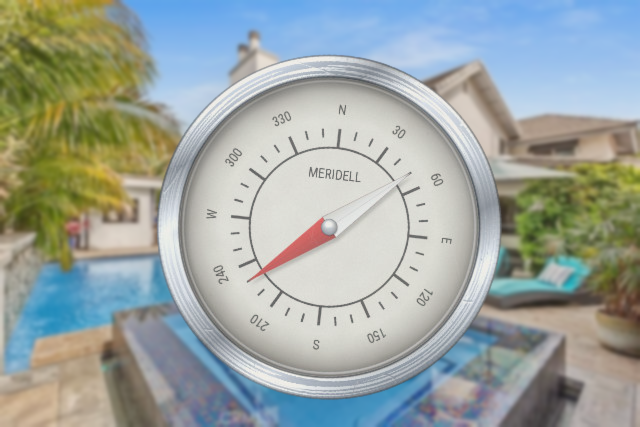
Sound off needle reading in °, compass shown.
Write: 230 °
